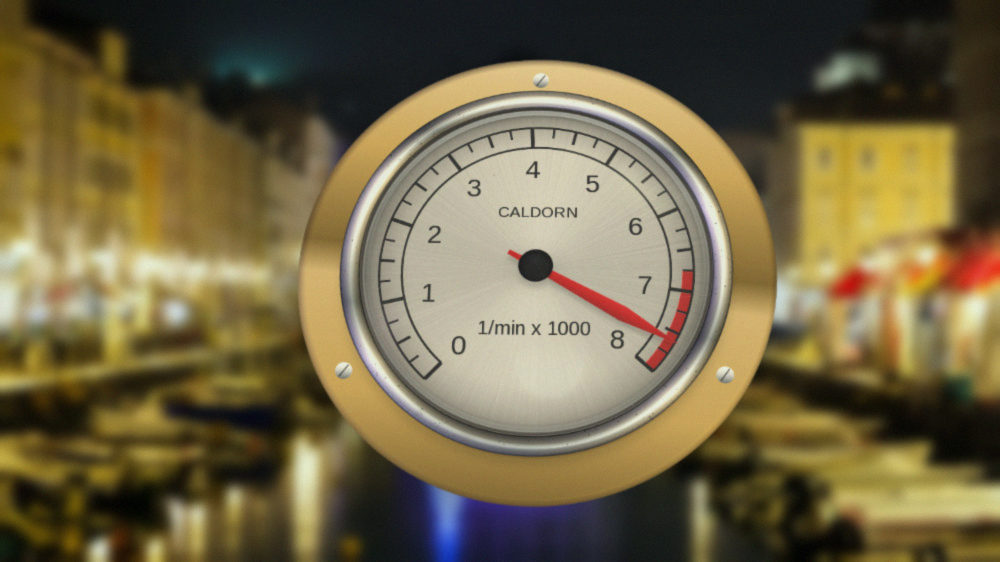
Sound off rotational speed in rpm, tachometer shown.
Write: 7625 rpm
